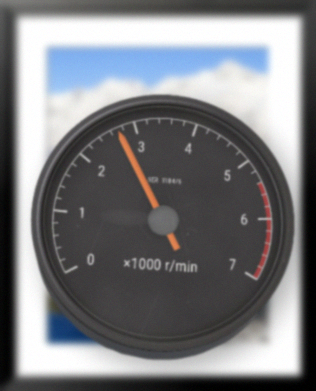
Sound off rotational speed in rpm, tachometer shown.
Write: 2700 rpm
